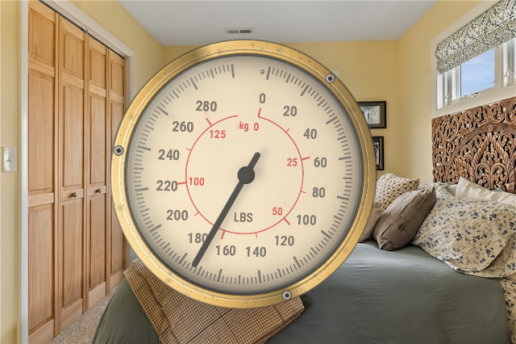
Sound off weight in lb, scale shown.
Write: 174 lb
